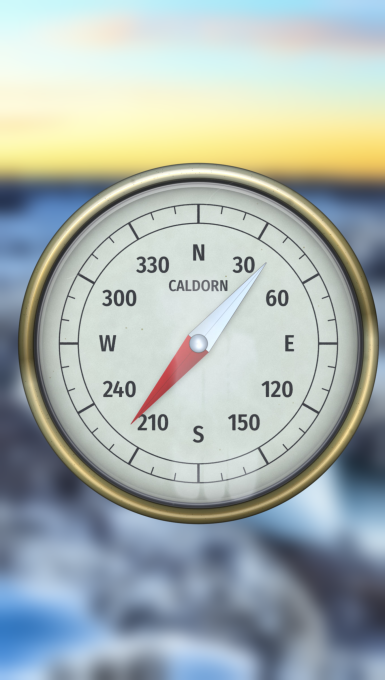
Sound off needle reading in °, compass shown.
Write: 220 °
